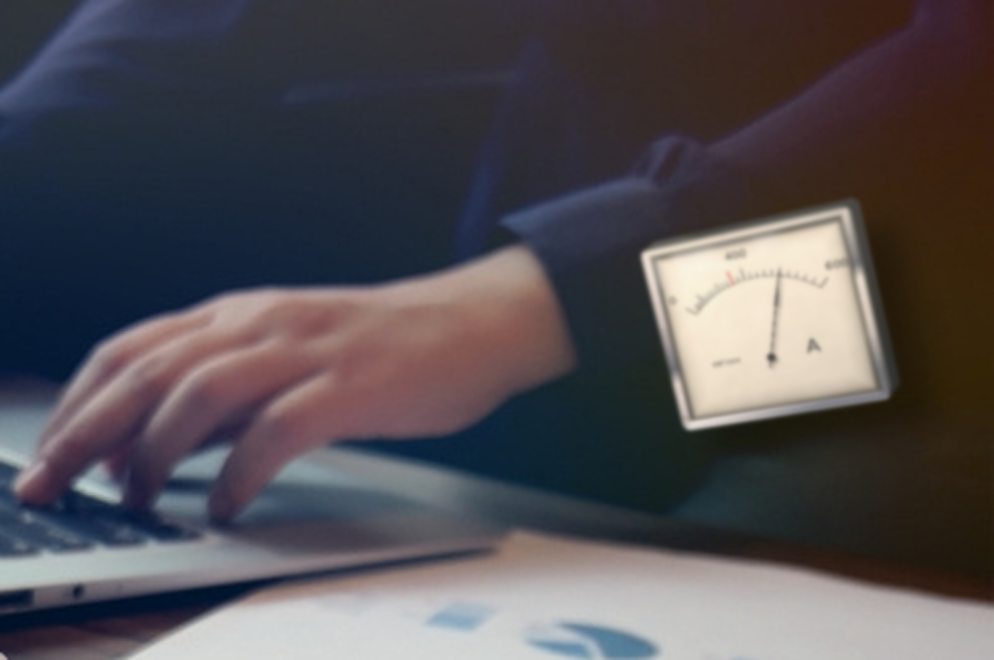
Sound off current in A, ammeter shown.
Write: 500 A
